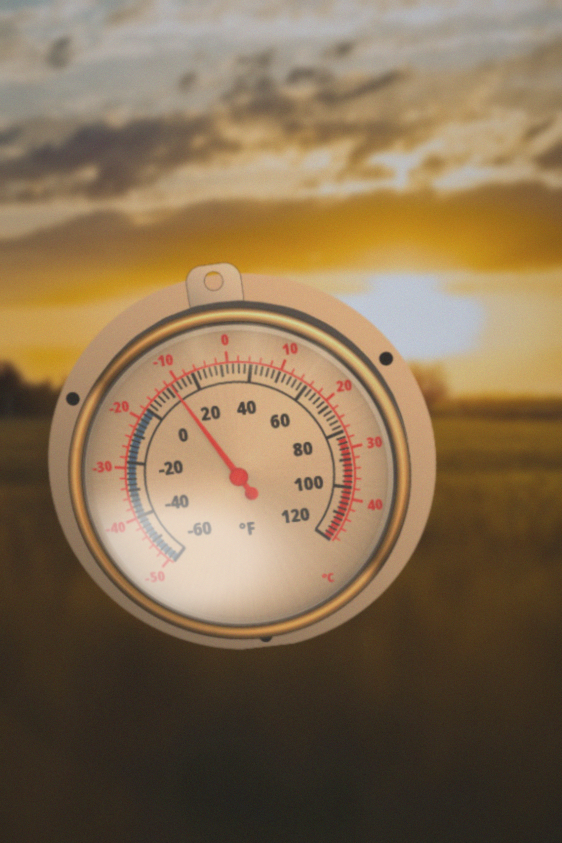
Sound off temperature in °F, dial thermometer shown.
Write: 12 °F
